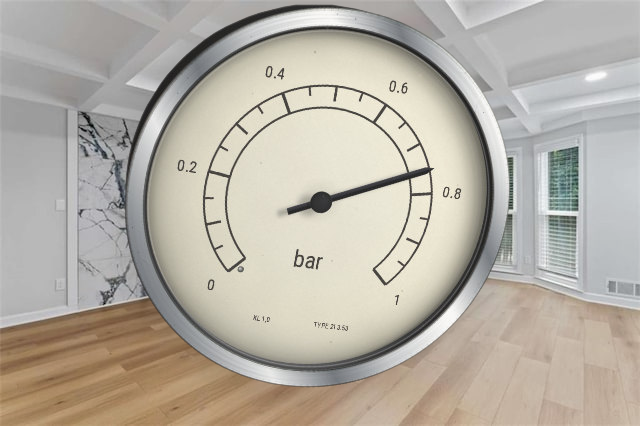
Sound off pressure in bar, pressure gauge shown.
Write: 0.75 bar
